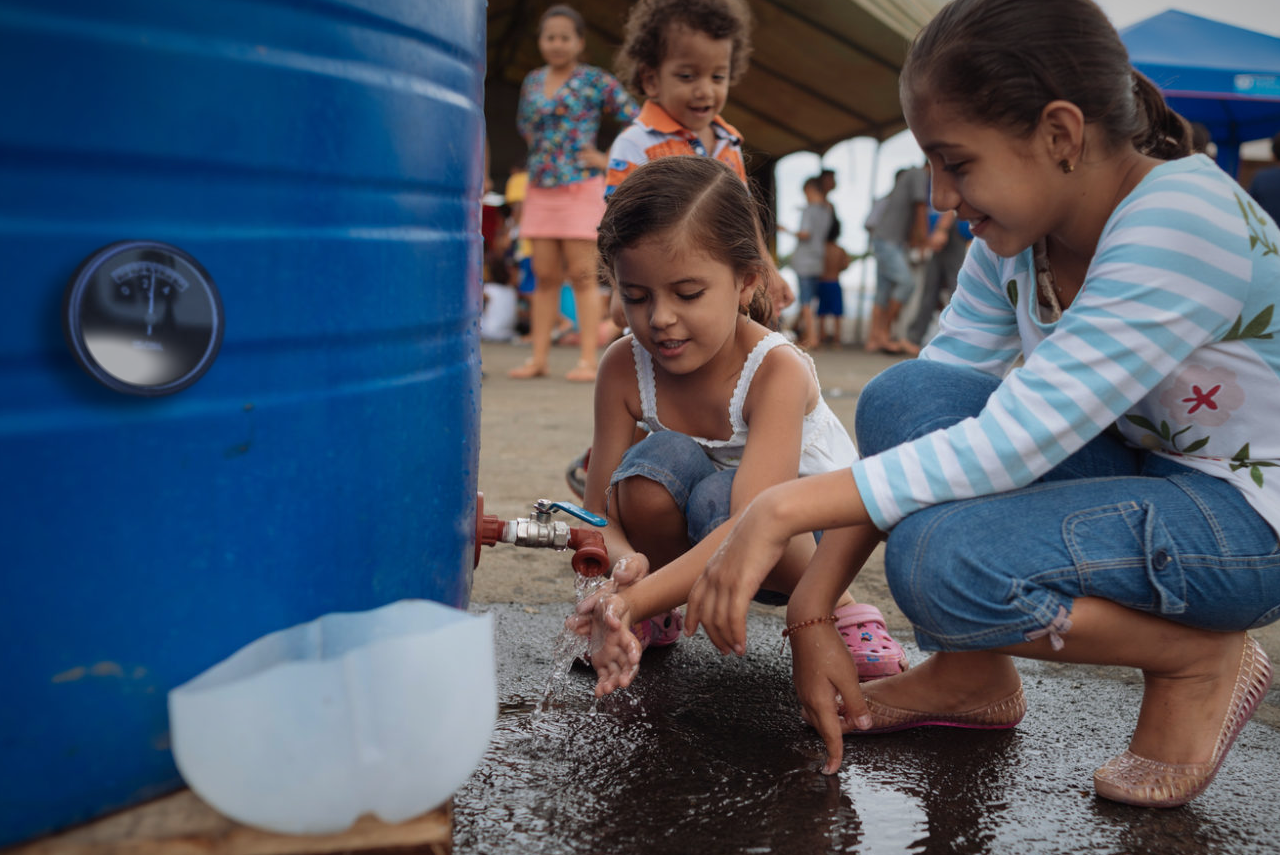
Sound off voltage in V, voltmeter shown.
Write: 2.5 V
